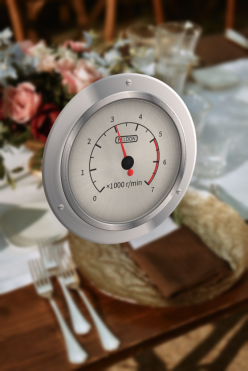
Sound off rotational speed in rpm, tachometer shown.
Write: 3000 rpm
